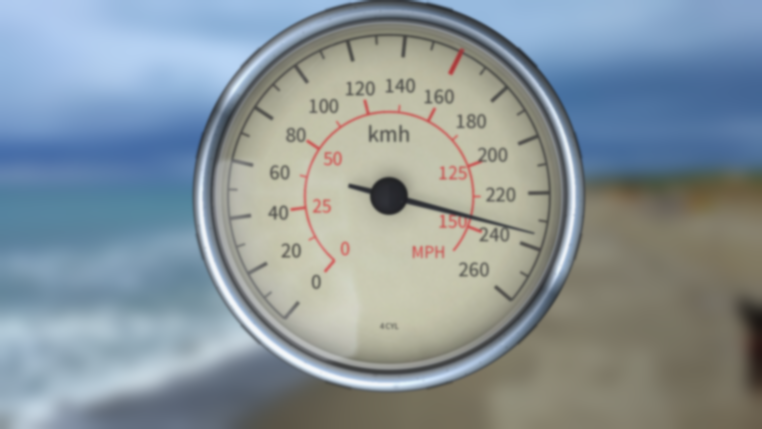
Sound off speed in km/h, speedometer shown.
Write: 235 km/h
